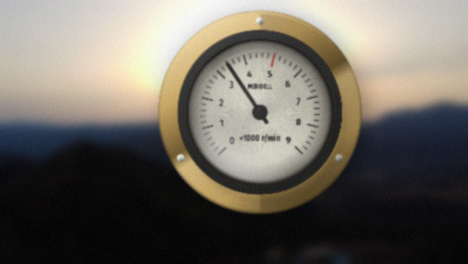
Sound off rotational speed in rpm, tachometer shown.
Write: 3400 rpm
